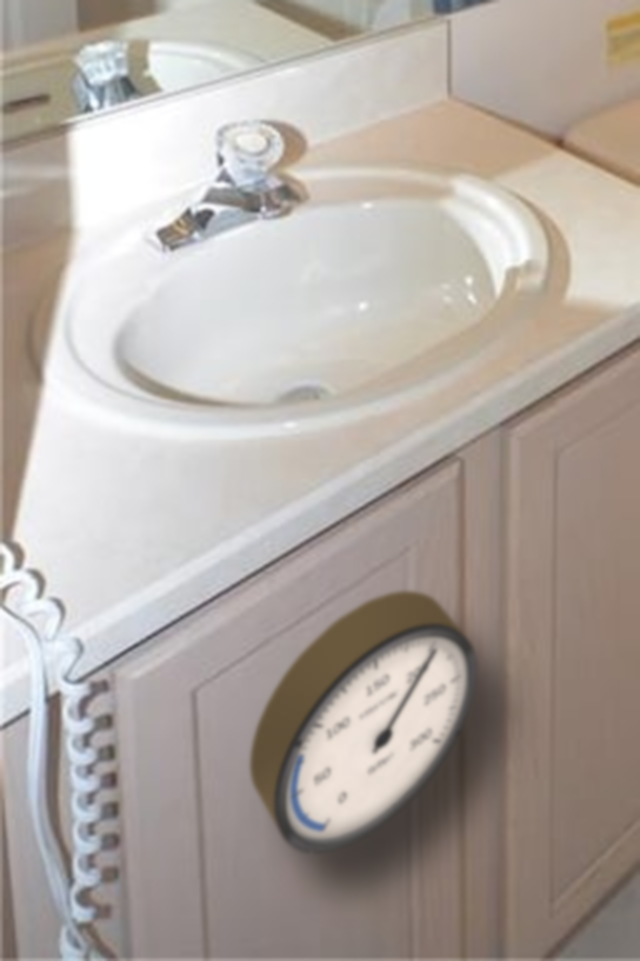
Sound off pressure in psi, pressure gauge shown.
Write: 200 psi
